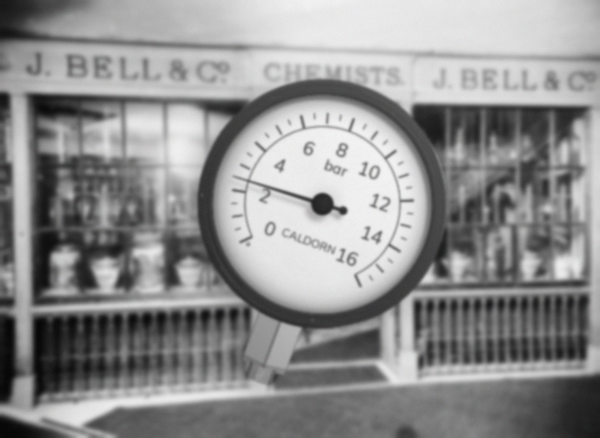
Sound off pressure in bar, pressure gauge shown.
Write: 2.5 bar
